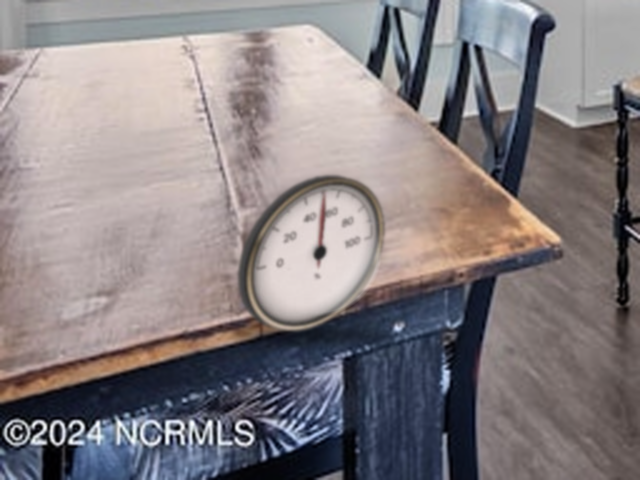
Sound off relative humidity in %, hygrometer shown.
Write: 50 %
